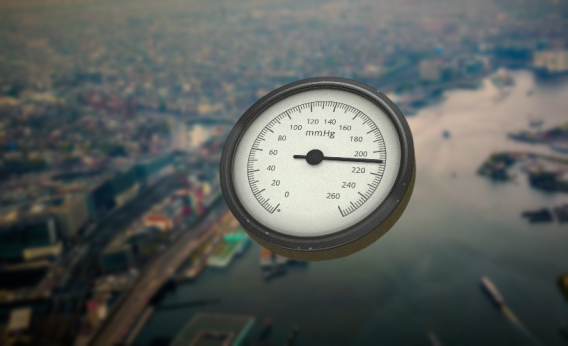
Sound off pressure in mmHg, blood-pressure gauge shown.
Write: 210 mmHg
